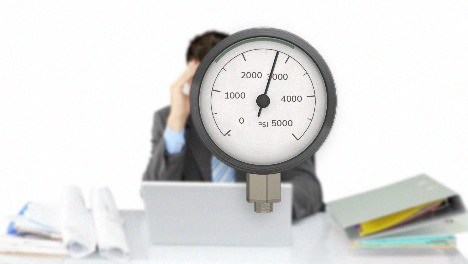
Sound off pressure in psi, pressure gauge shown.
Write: 2750 psi
